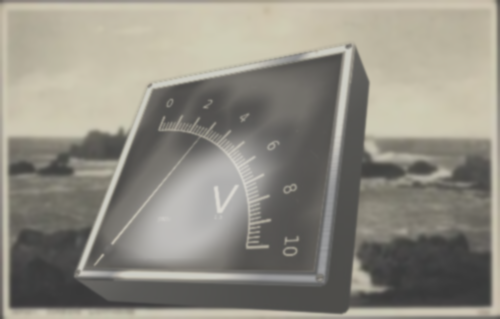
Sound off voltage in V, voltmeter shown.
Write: 3 V
